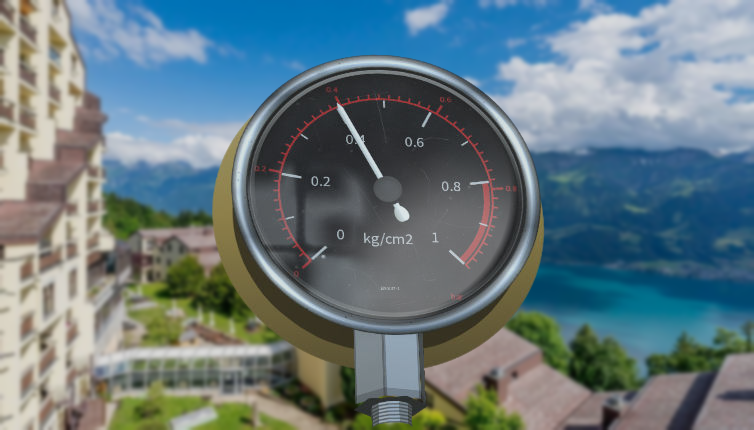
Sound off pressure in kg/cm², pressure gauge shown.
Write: 0.4 kg/cm²
